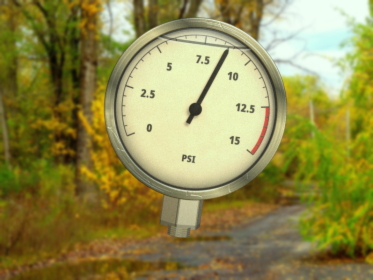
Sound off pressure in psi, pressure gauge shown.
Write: 8.75 psi
